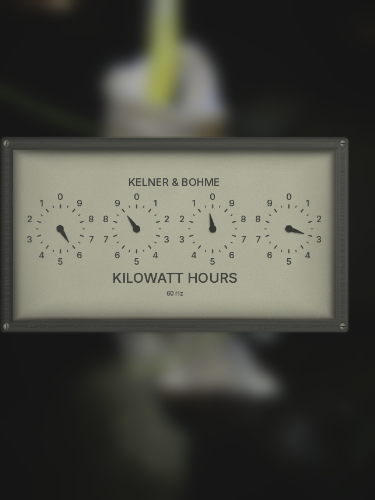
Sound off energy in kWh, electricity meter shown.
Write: 5903 kWh
